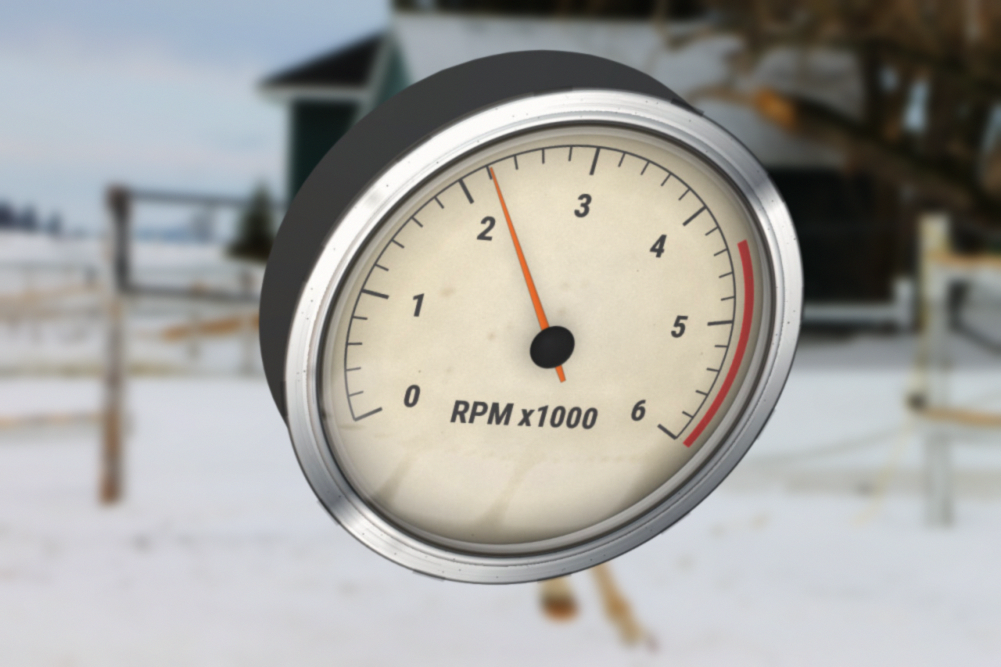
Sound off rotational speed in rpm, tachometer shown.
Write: 2200 rpm
